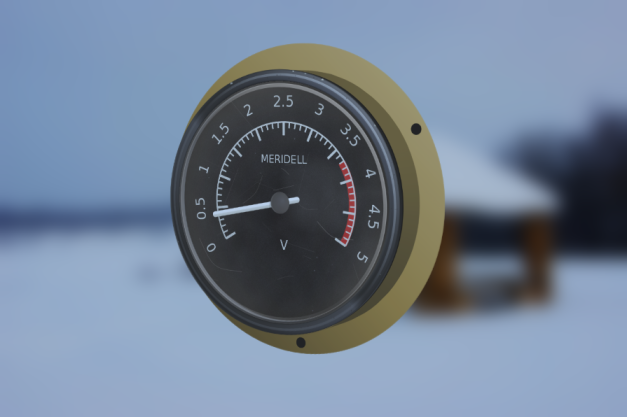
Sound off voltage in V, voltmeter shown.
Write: 0.4 V
